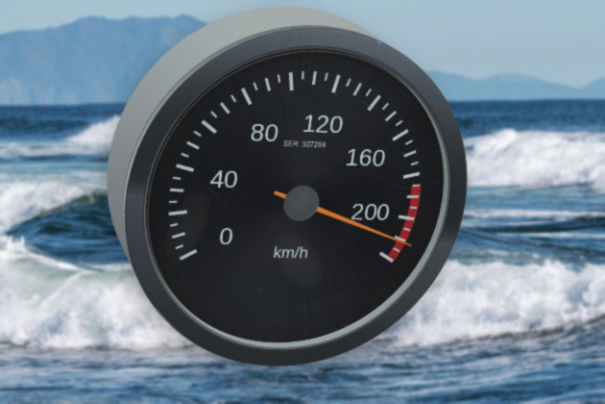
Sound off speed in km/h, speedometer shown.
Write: 210 km/h
